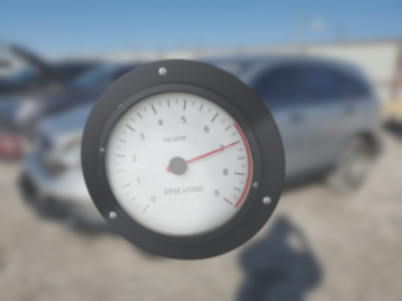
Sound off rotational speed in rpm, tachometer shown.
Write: 7000 rpm
